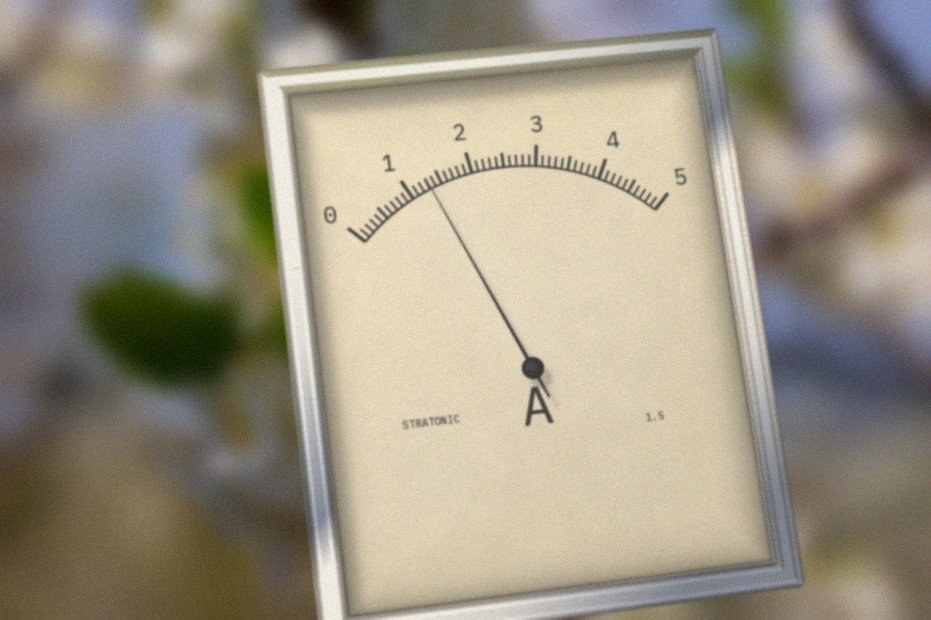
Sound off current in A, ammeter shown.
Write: 1.3 A
